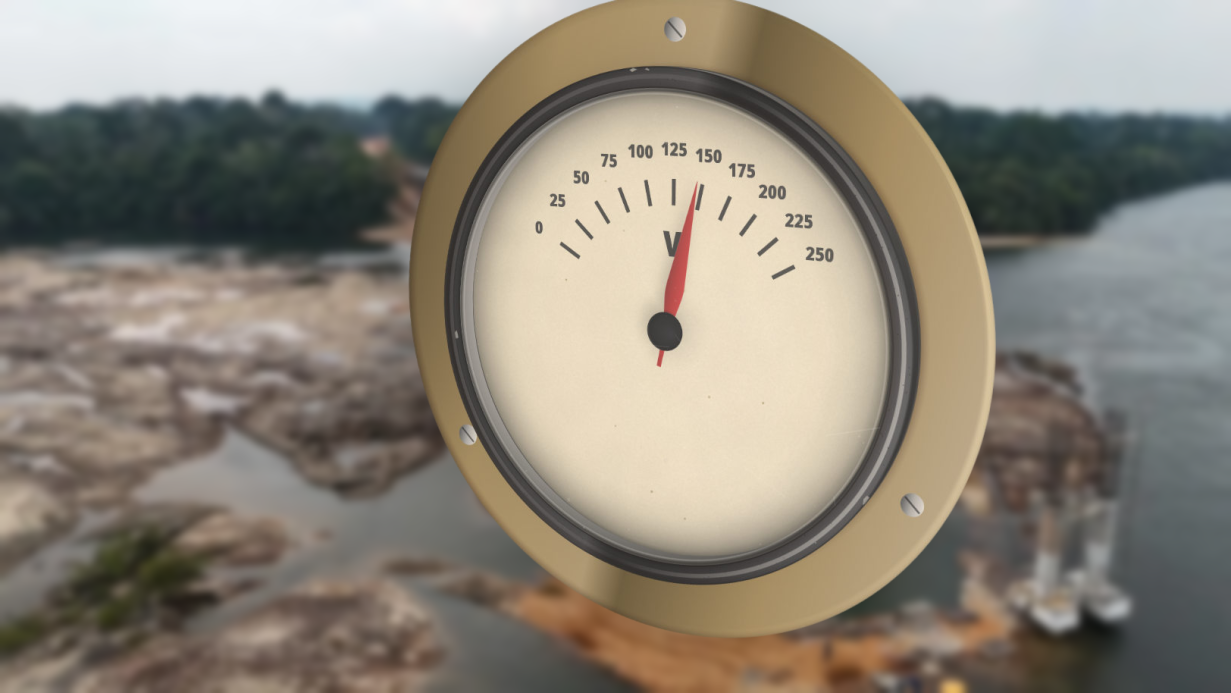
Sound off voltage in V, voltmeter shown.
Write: 150 V
